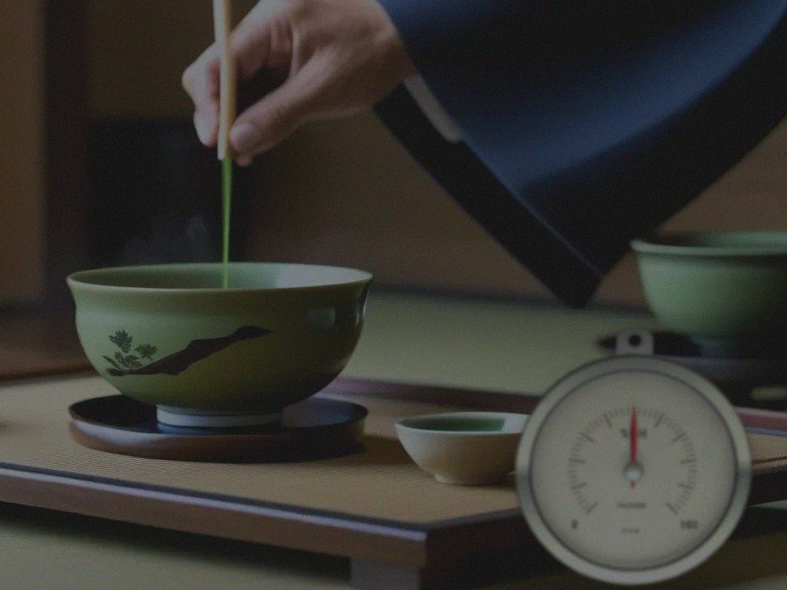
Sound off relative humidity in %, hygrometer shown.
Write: 50 %
